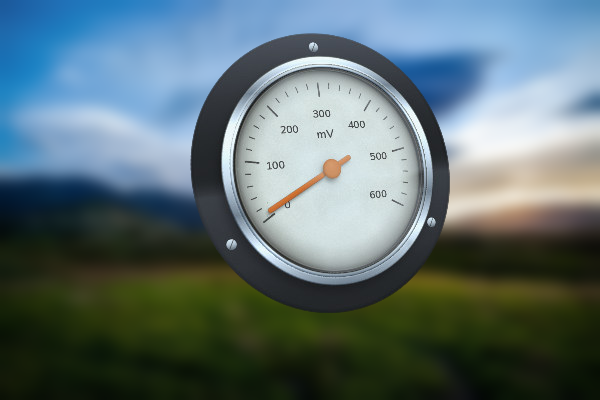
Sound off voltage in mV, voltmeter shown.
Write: 10 mV
